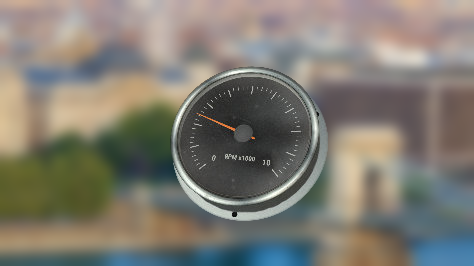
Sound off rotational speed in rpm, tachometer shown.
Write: 2400 rpm
